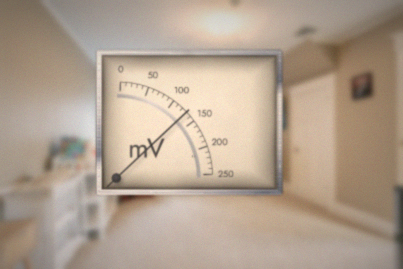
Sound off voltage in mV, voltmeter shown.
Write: 130 mV
